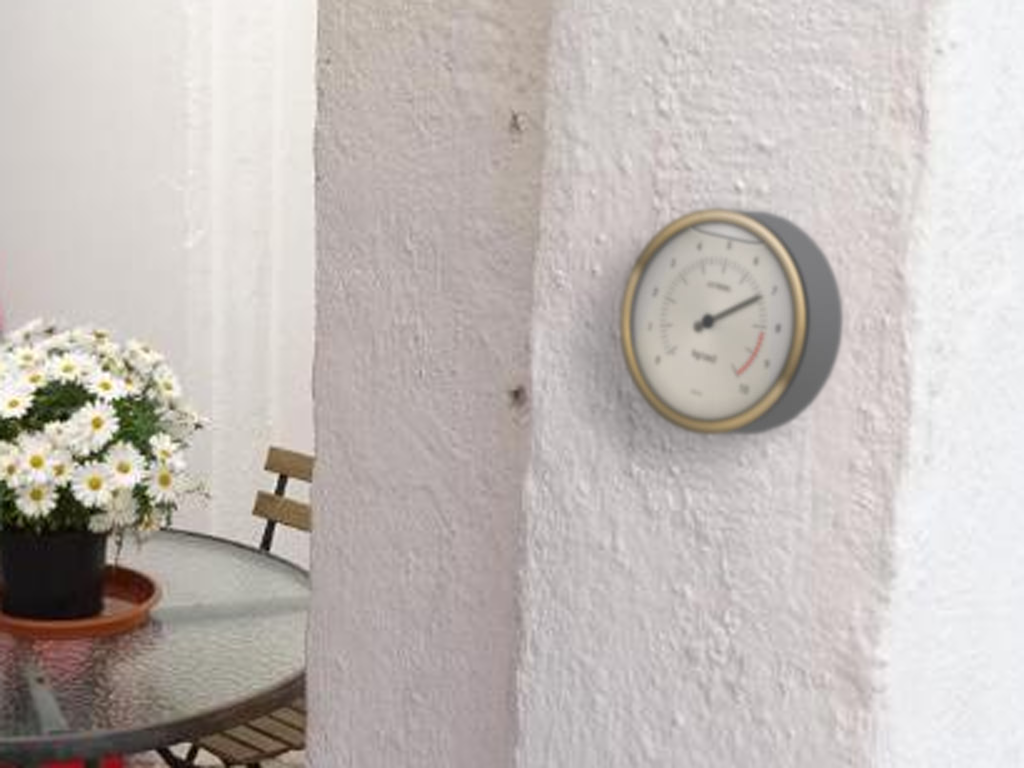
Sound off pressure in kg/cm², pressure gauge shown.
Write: 7 kg/cm²
